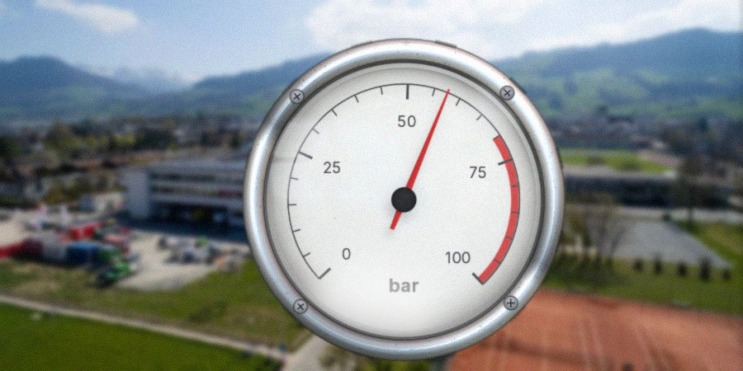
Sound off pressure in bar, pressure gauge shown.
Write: 57.5 bar
